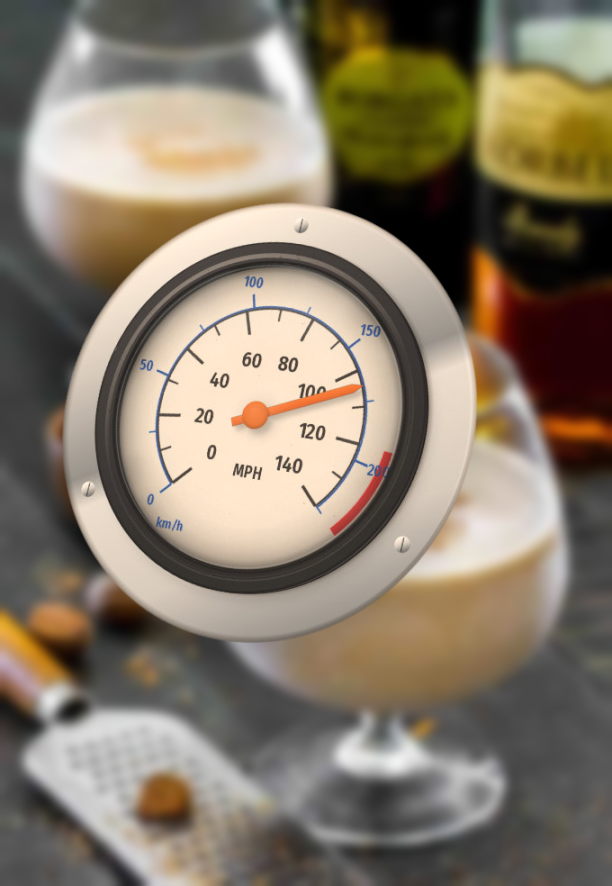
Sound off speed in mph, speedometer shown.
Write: 105 mph
